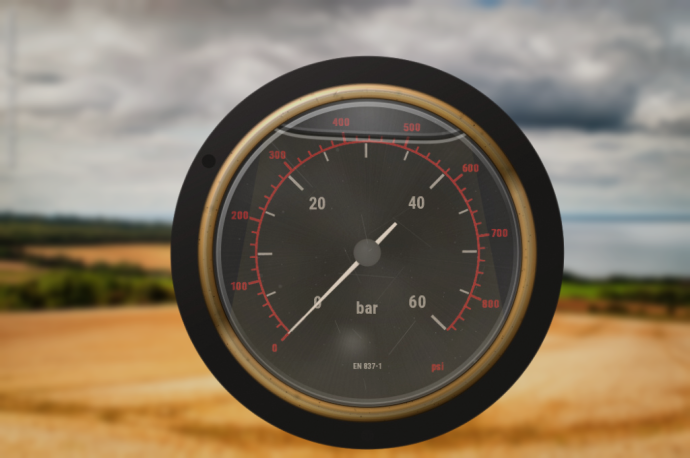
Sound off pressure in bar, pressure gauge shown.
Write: 0 bar
